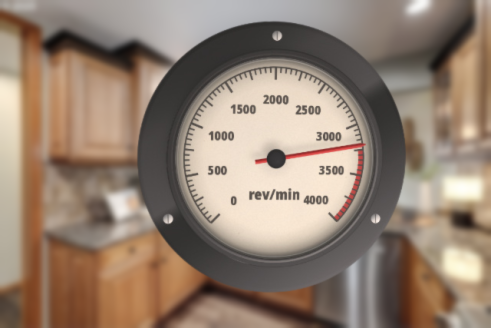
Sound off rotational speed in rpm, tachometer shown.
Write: 3200 rpm
